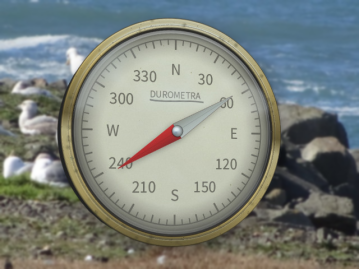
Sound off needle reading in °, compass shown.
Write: 237.5 °
